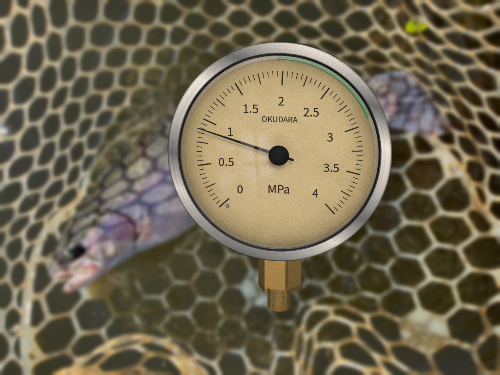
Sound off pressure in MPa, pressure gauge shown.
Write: 0.9 MPa
